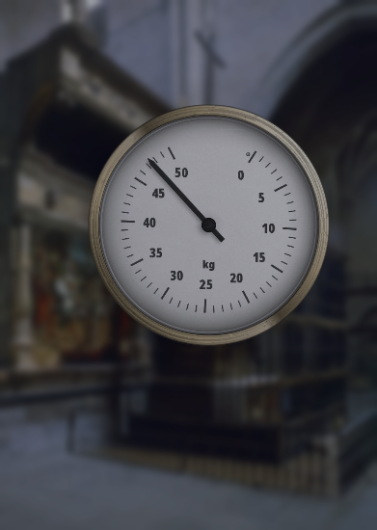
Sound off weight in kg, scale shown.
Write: 47.5 kg
